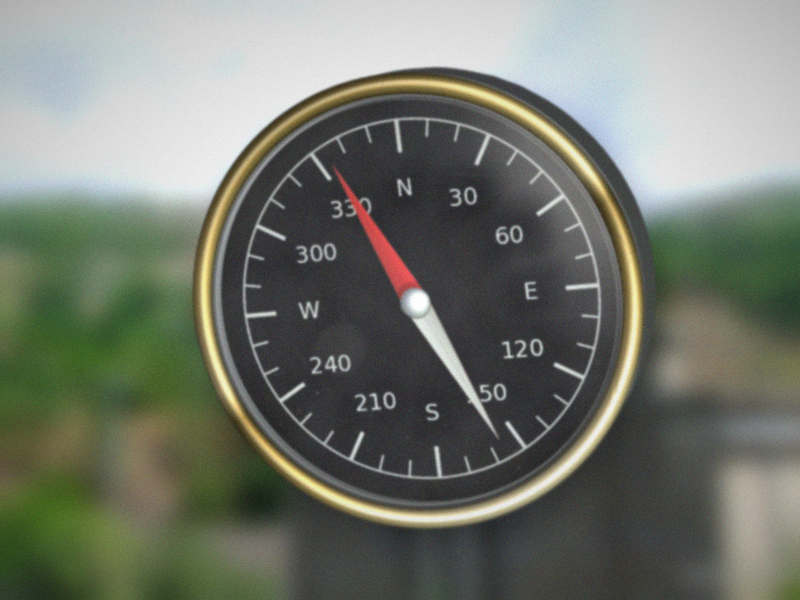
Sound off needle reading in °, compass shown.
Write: 335 °
